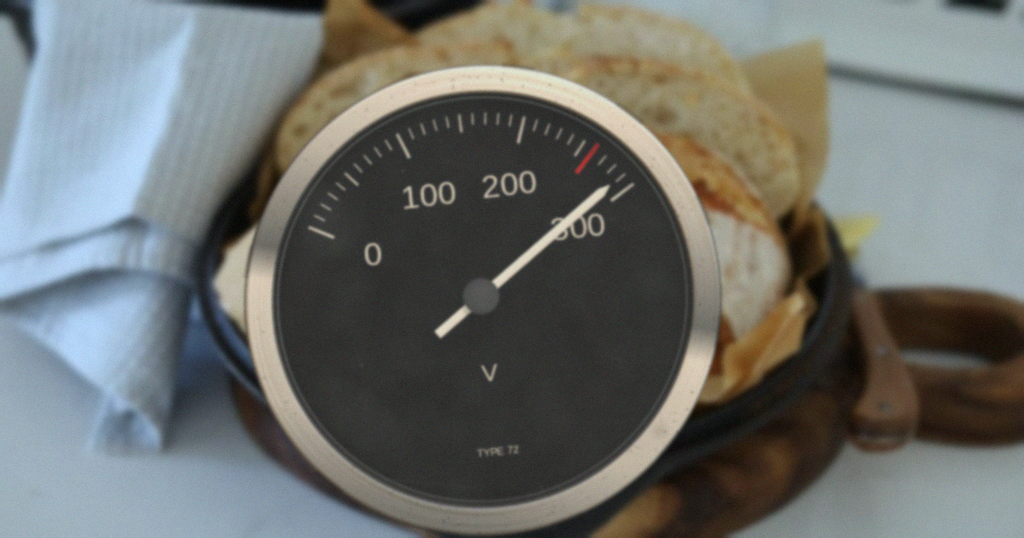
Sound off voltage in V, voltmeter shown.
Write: 290 V
